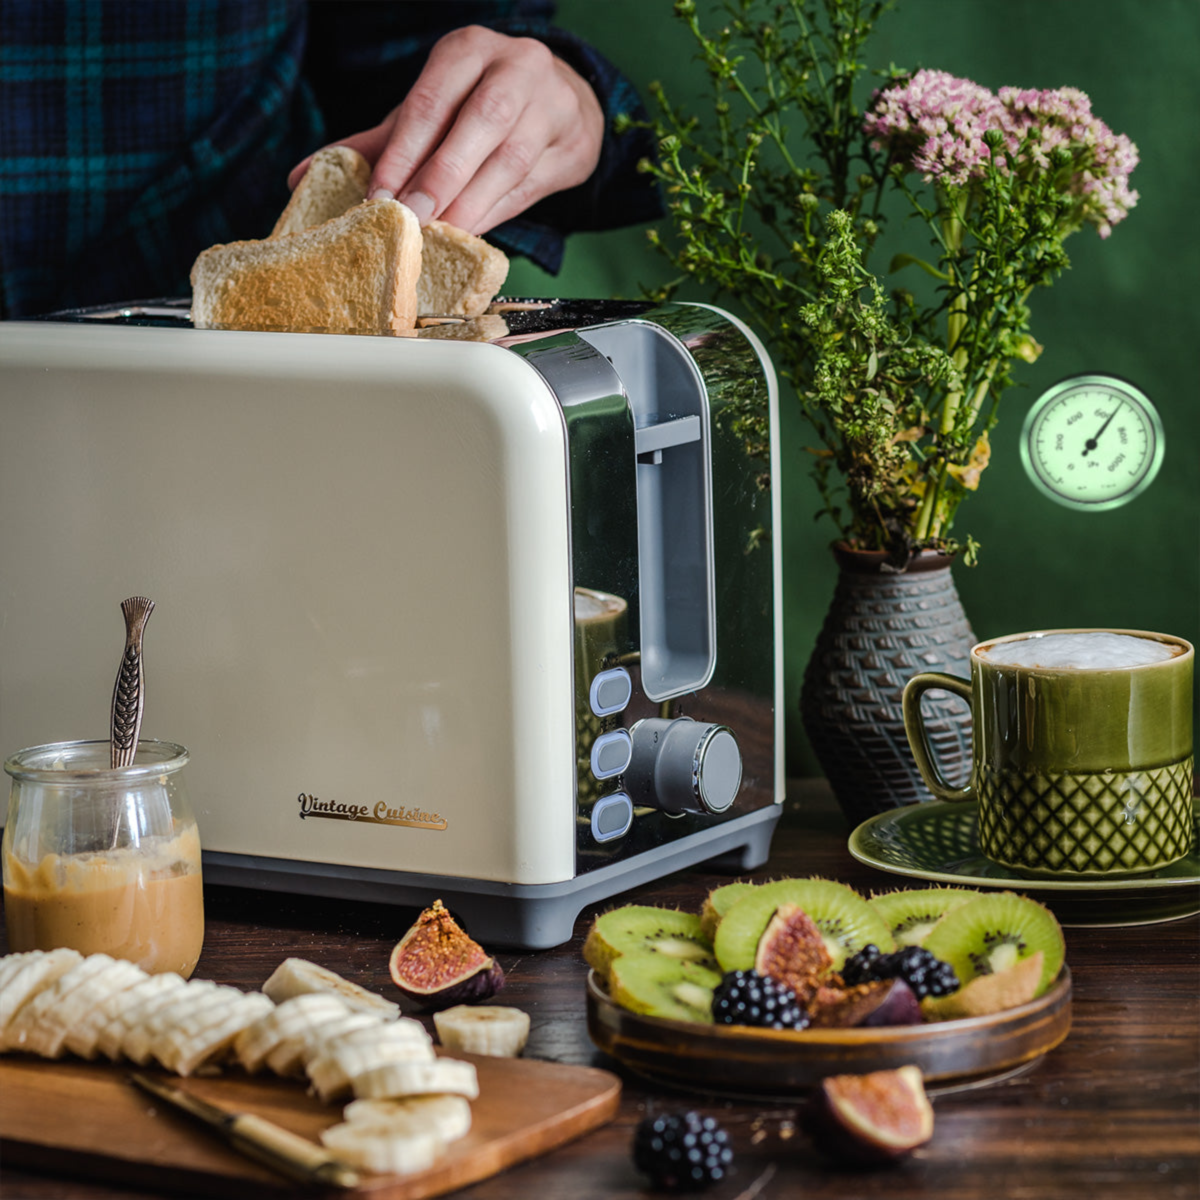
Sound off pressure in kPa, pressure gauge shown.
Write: 650 kPa
